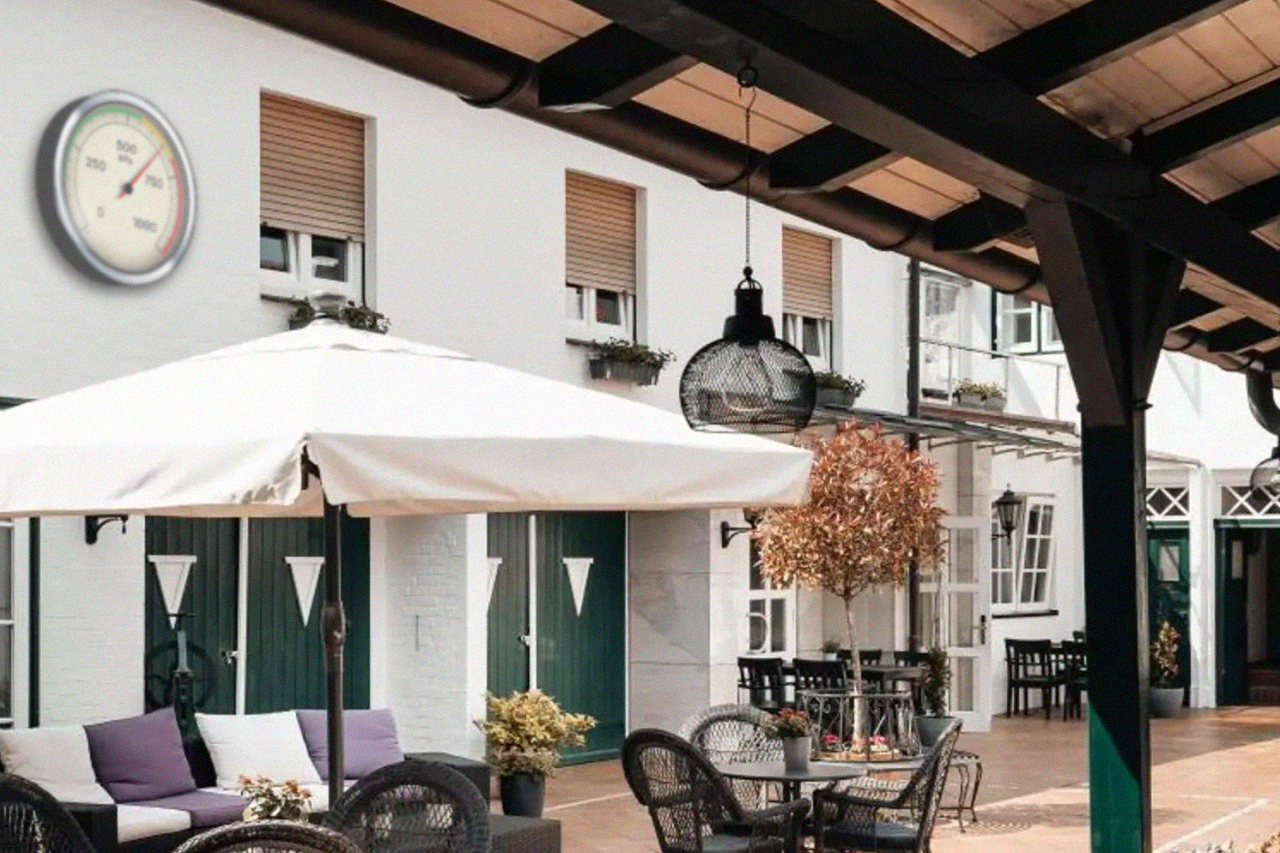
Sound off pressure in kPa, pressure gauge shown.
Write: 650 kPa
